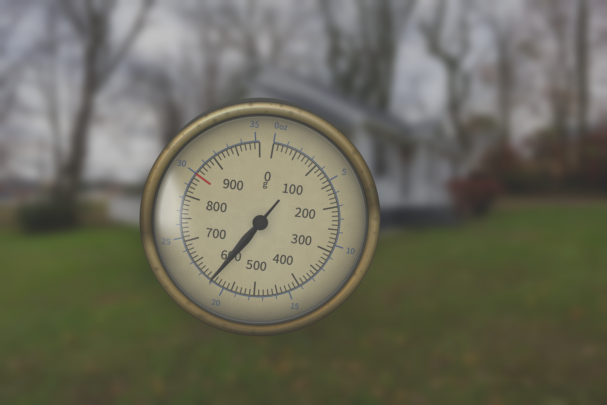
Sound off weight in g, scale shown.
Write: 600 g
